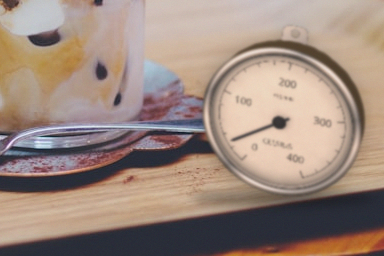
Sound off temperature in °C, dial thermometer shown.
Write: 30 °C
